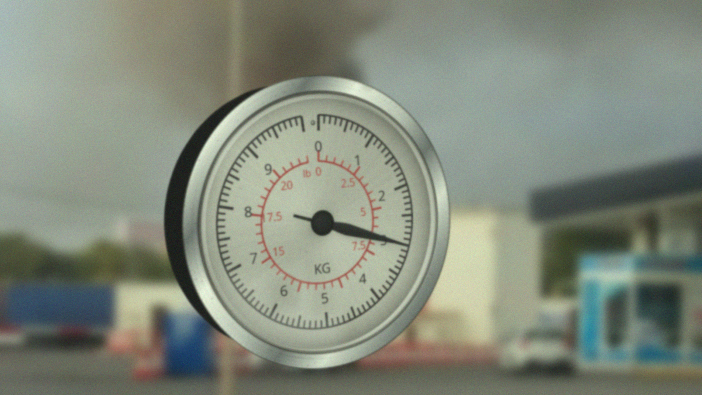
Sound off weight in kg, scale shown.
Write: 3 kg
